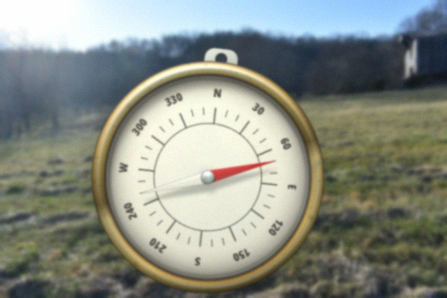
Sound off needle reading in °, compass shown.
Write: 70 °
